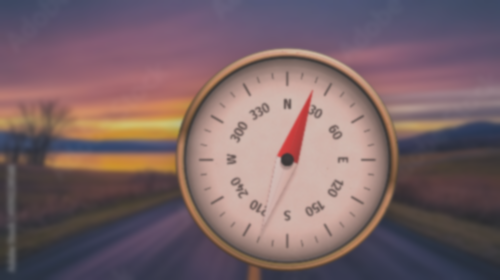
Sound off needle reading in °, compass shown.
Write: 20 °
